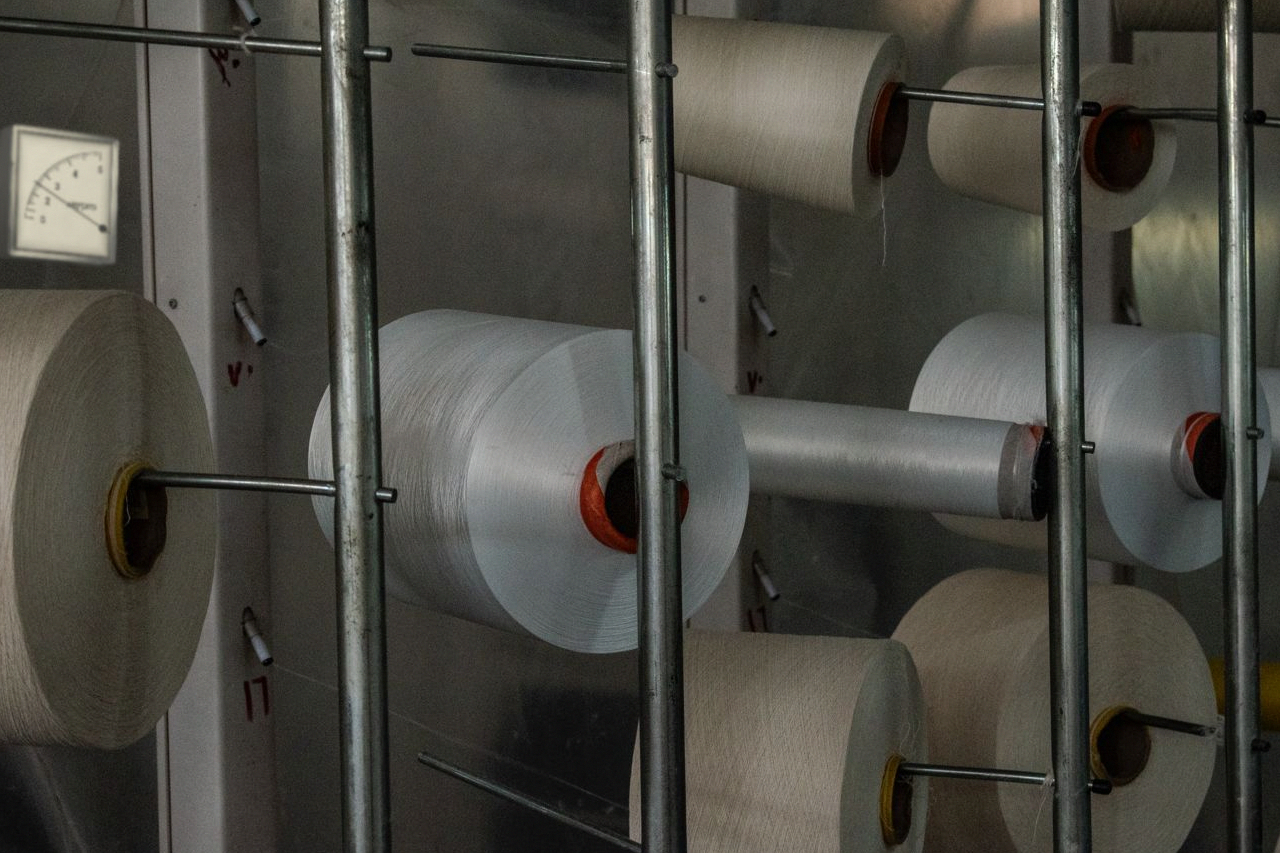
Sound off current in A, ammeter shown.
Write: 2.5 A
